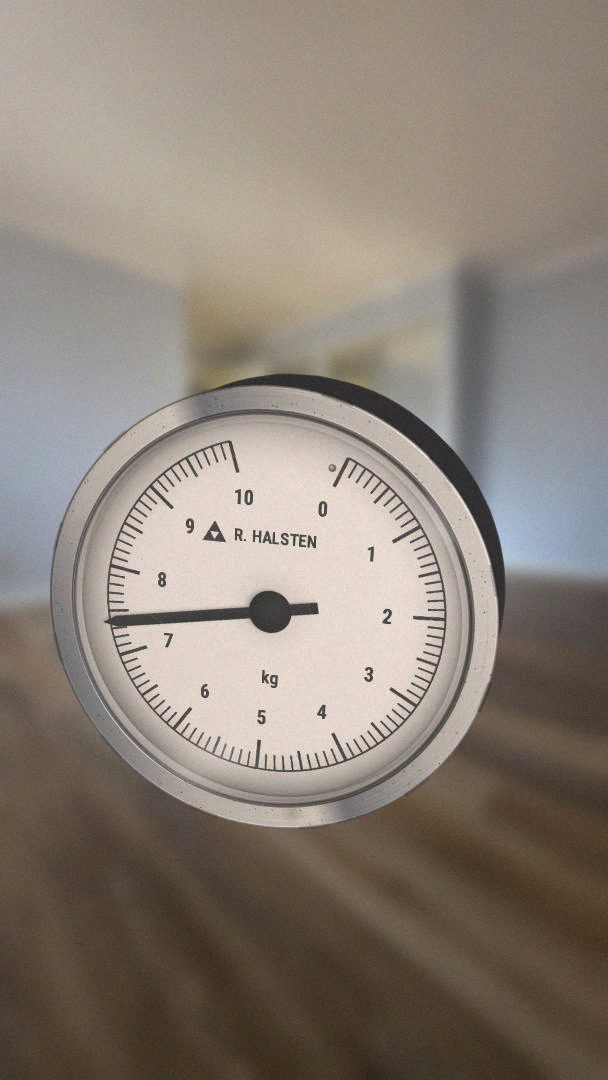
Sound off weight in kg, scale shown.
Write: 7.4 kg
